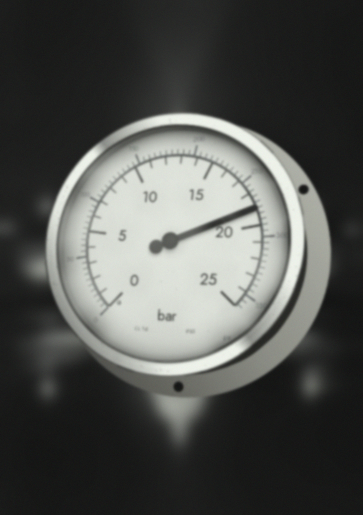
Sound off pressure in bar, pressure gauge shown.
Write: 19 bar
